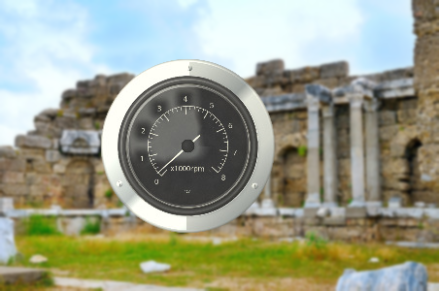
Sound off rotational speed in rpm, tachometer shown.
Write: 200 rpm
